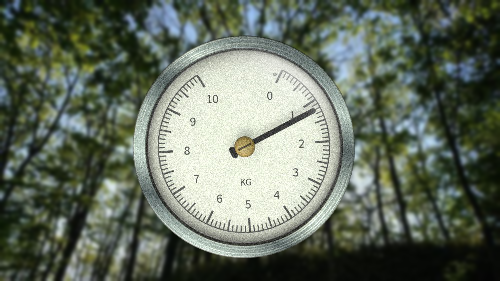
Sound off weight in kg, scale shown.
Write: 1.2 kg
